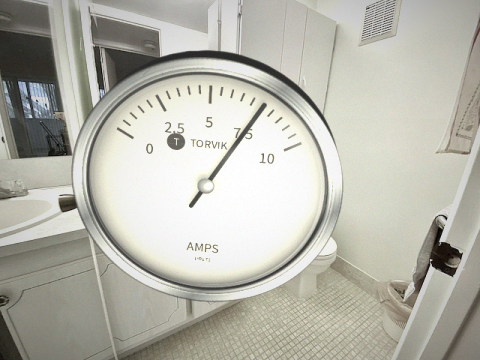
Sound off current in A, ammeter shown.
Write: 7.5 A
